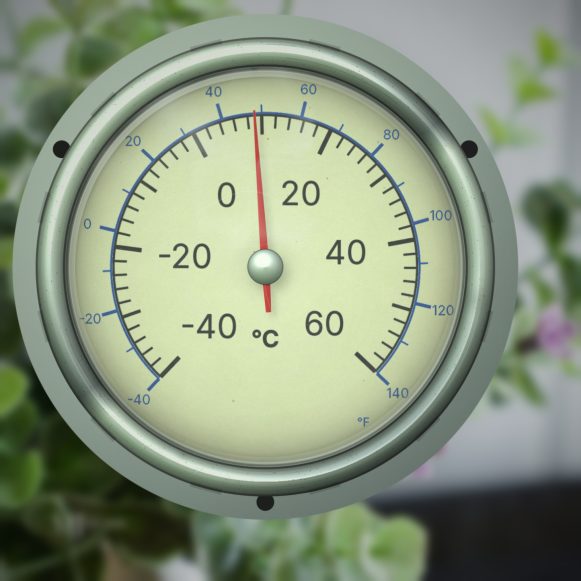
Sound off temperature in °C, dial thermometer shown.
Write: 9 °C
